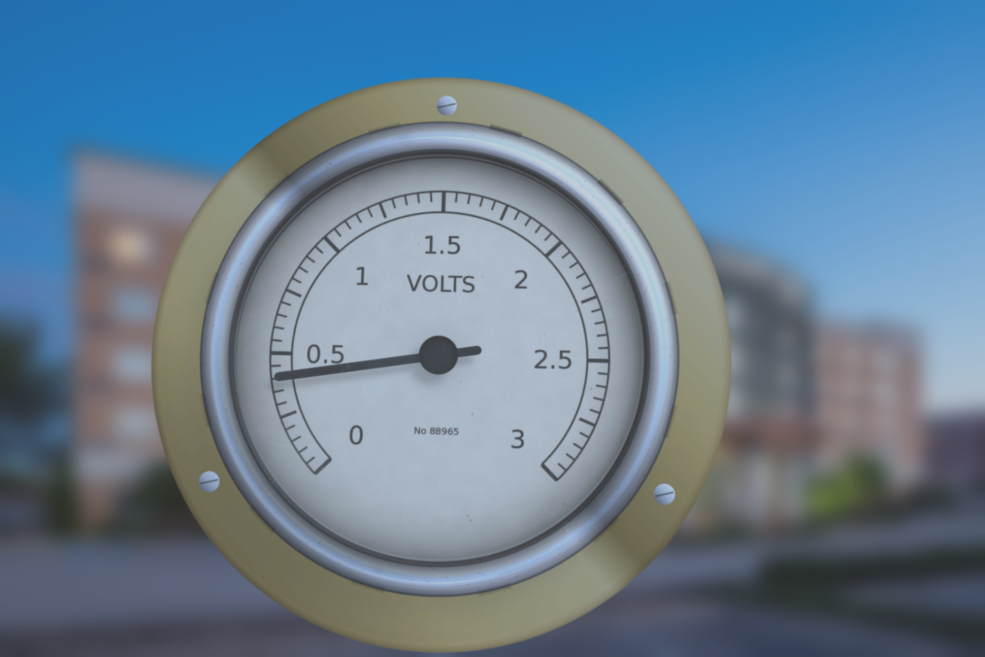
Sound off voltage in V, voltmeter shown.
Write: 0.4 V
